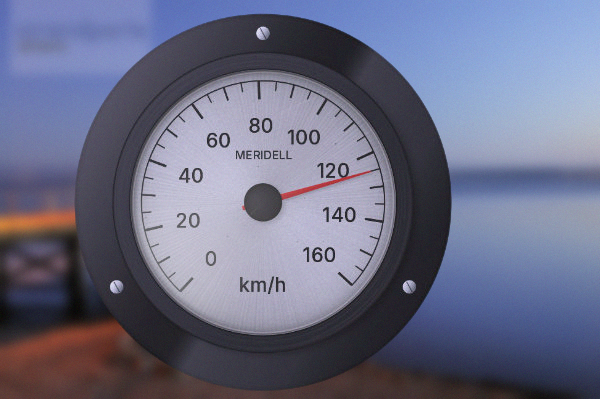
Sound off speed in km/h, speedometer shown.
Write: 125 km/h
